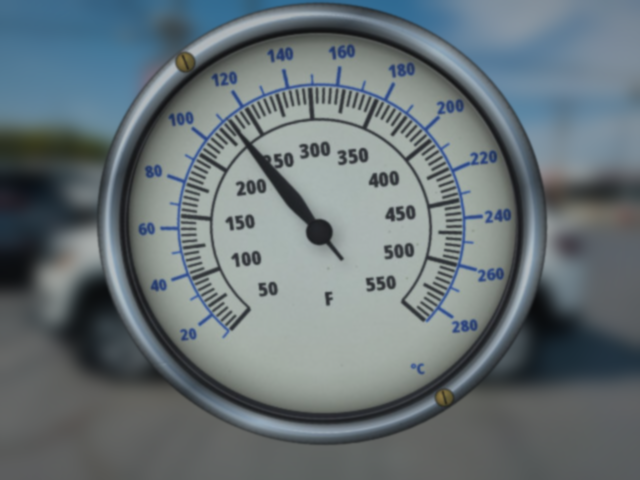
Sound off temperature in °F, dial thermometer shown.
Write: 235 °F
